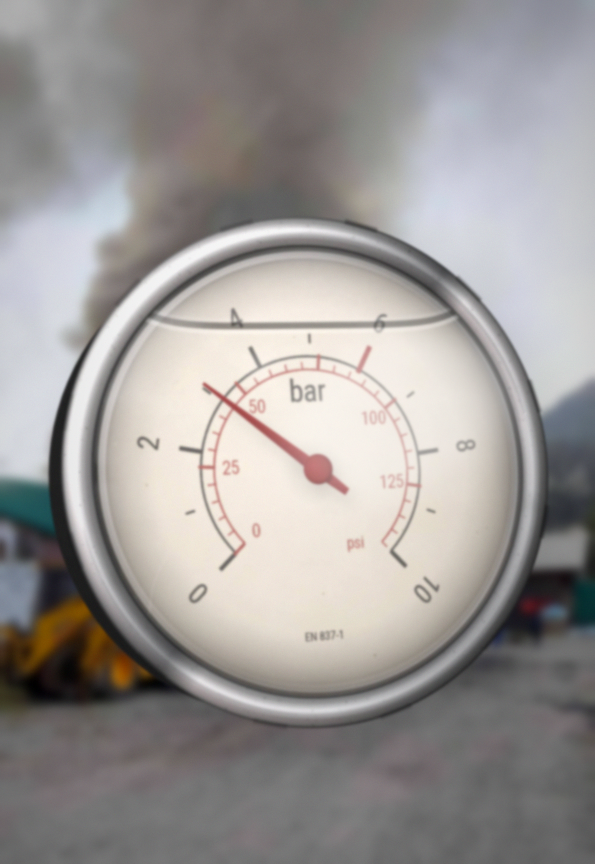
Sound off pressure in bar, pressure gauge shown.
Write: 3 bar
